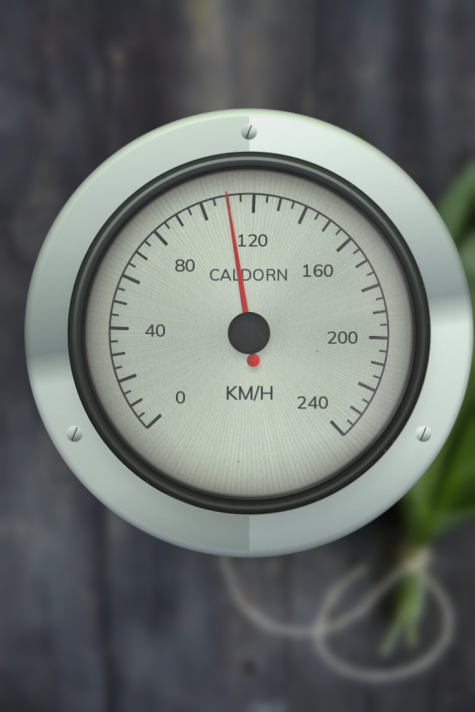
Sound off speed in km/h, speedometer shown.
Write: 110 km/h
